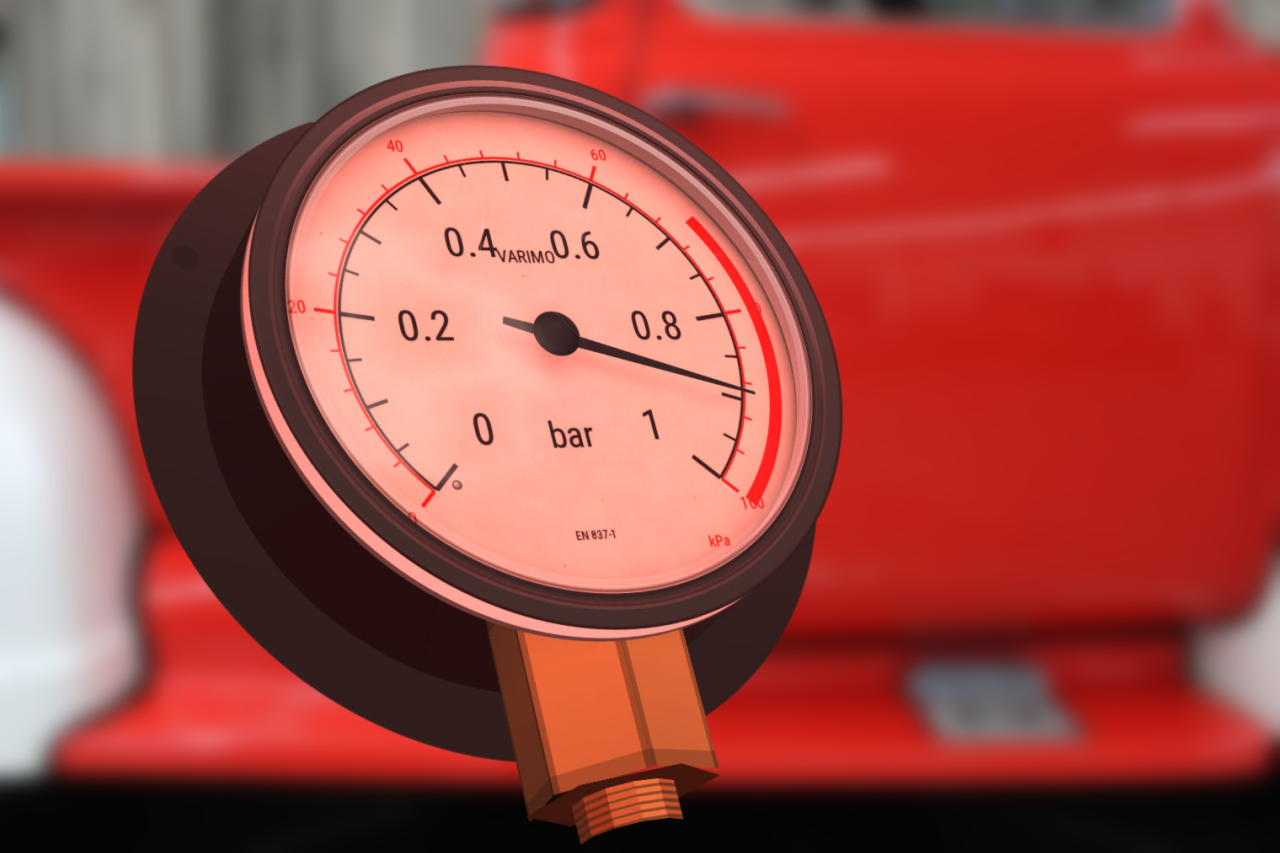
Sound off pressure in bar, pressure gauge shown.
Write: 0.9 bar
